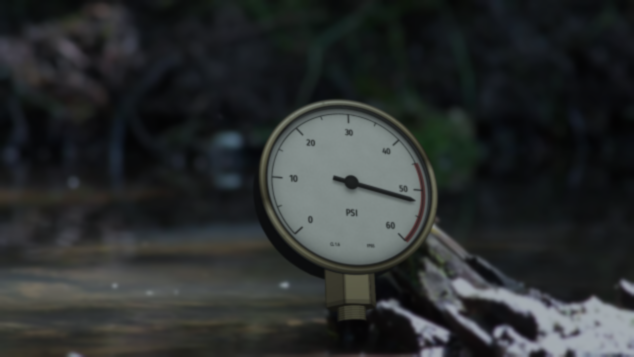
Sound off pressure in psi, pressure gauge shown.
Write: 52.5 psi
